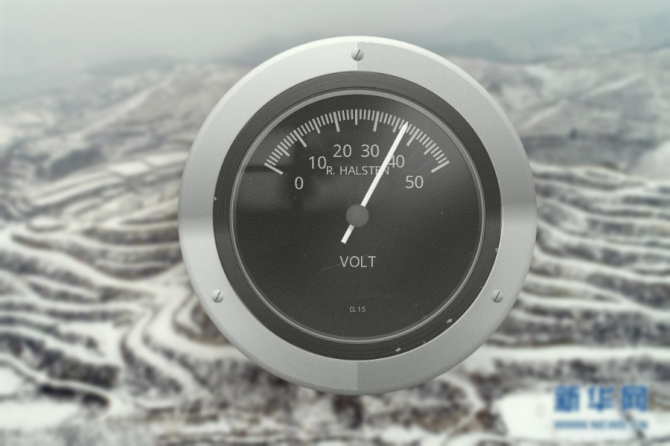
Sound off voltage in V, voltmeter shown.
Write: 37 V
